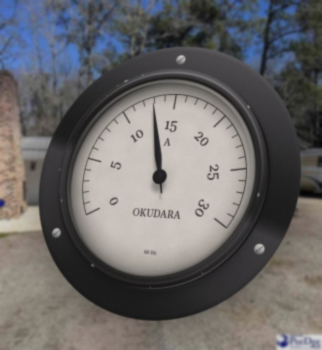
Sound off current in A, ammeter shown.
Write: 13 A
